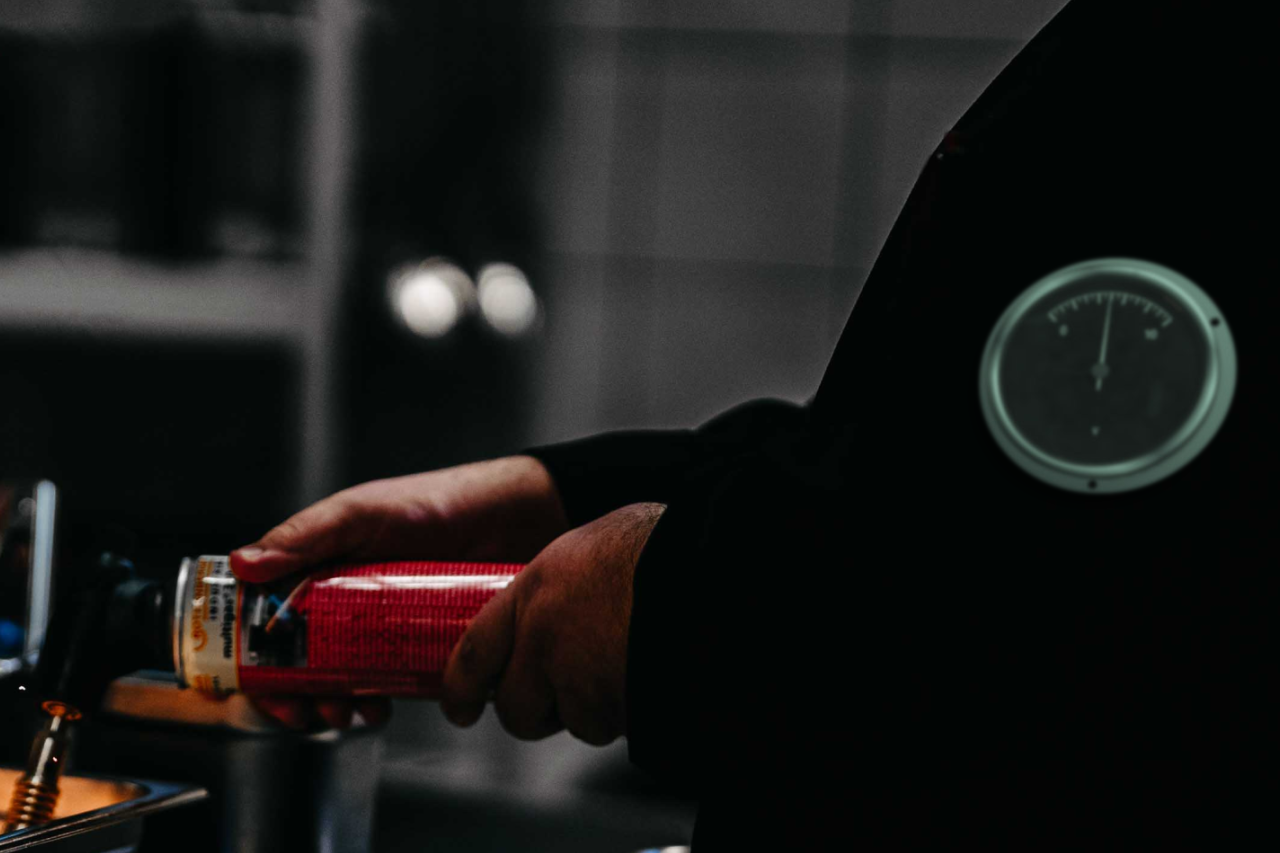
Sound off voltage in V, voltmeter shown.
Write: 5 V
